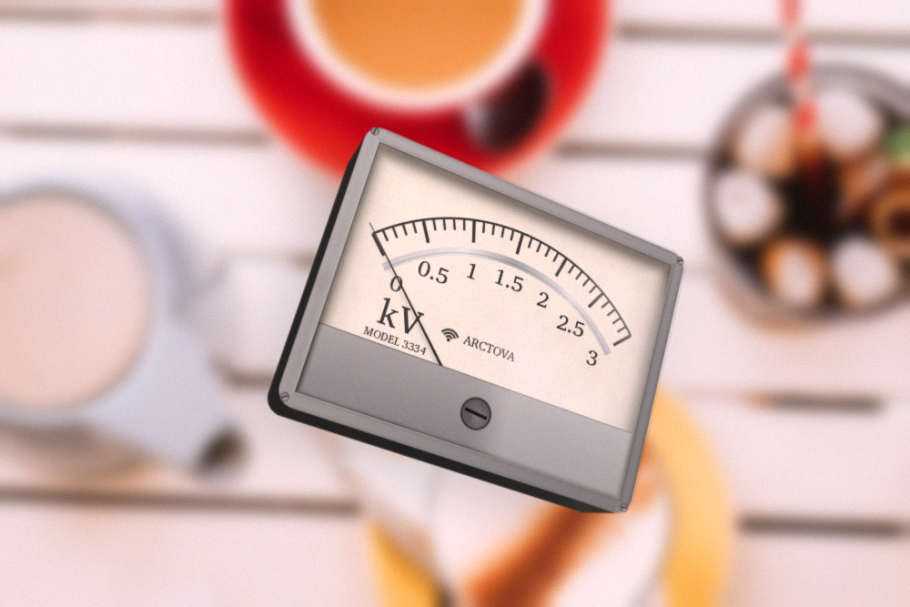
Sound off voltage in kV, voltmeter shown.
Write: 0 kV
